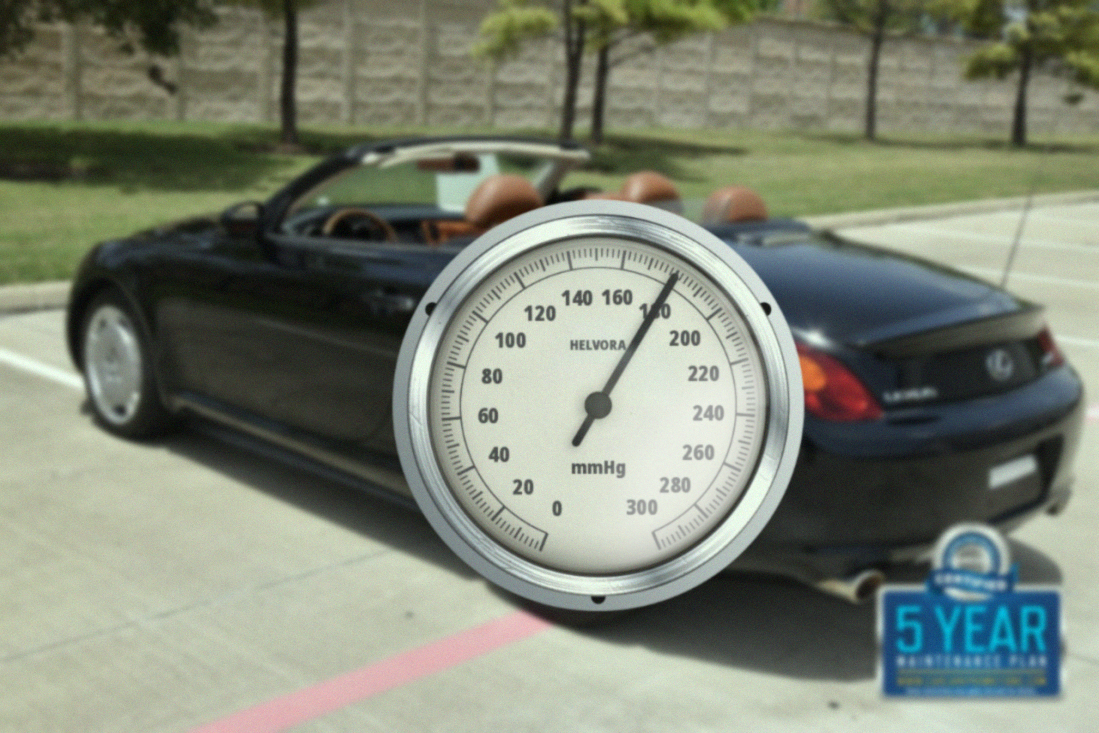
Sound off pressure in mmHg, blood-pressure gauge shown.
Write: 180 mmHg
